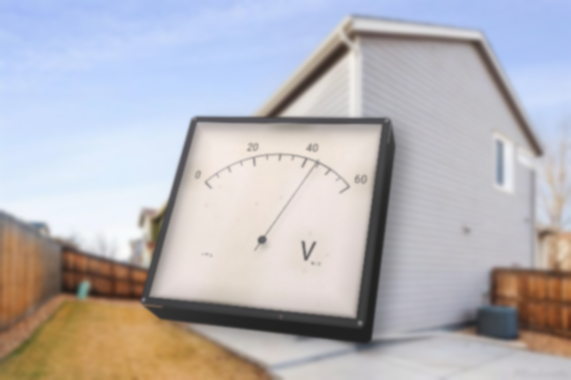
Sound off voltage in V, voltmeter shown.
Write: 45 V
